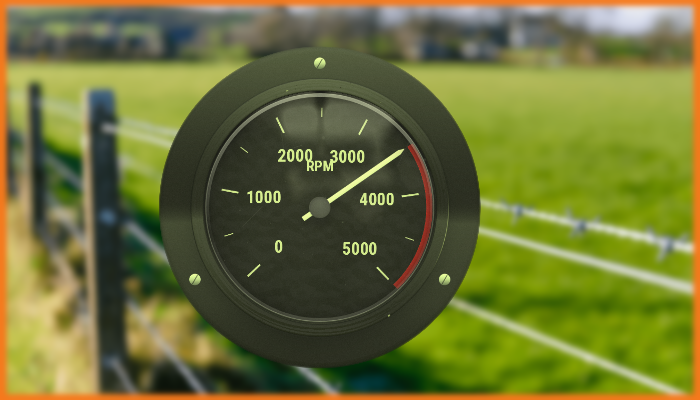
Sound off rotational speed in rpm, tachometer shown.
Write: 3500 rpm
